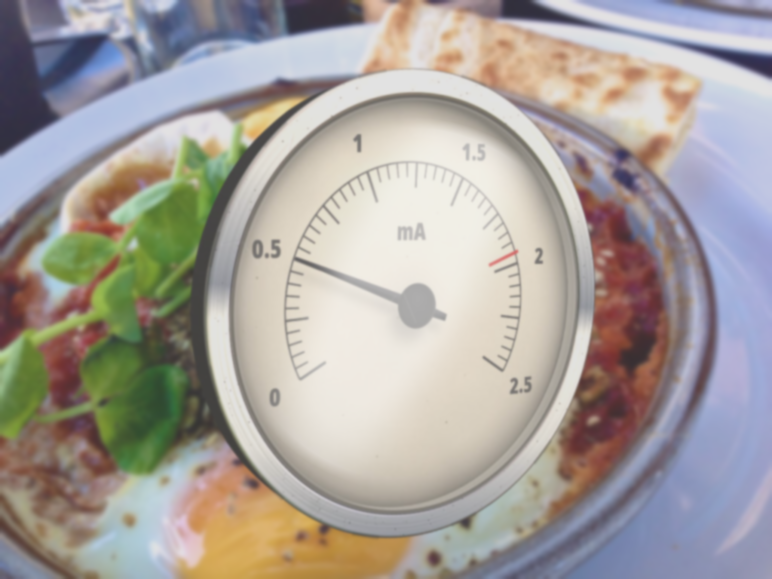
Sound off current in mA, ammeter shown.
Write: 0.5 mA
